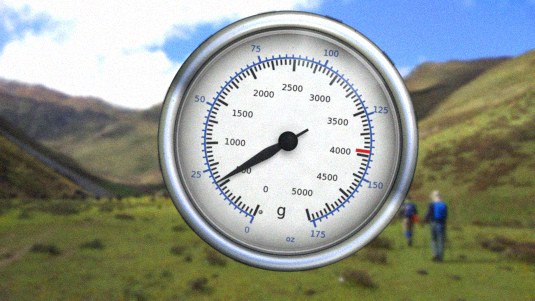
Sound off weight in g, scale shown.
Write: 550 g
